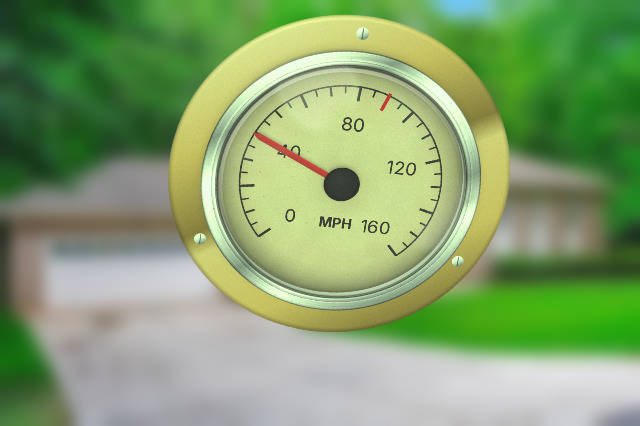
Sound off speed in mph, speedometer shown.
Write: 40 mph
